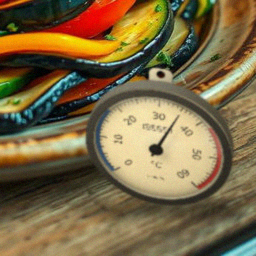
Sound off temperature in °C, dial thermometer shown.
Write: 35 °C
